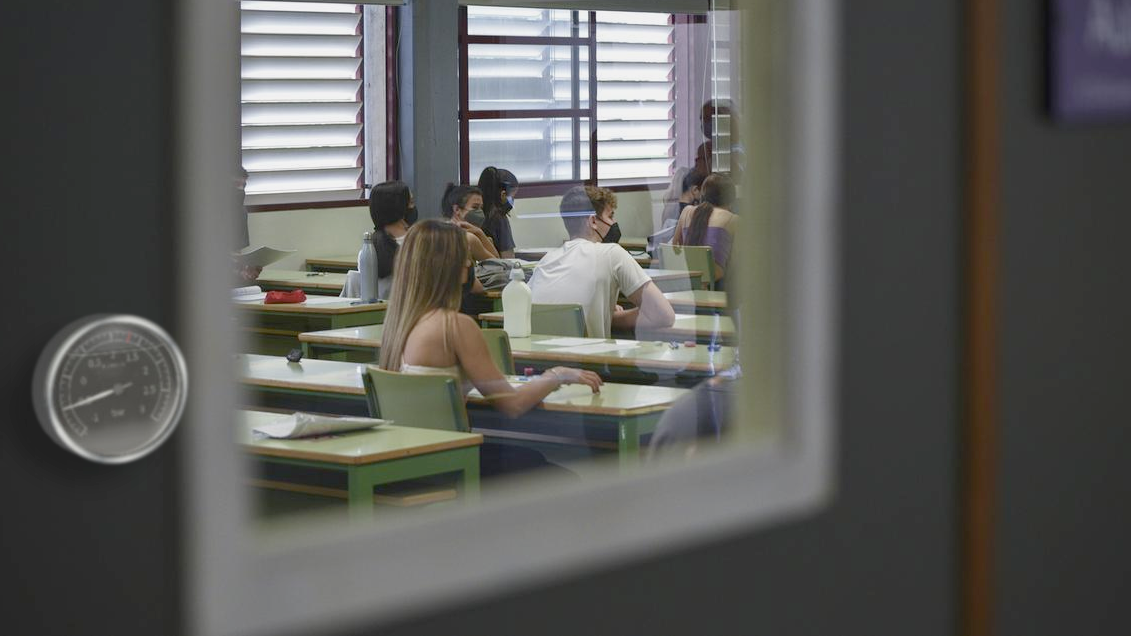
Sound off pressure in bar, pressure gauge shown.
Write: -0.5 bar
